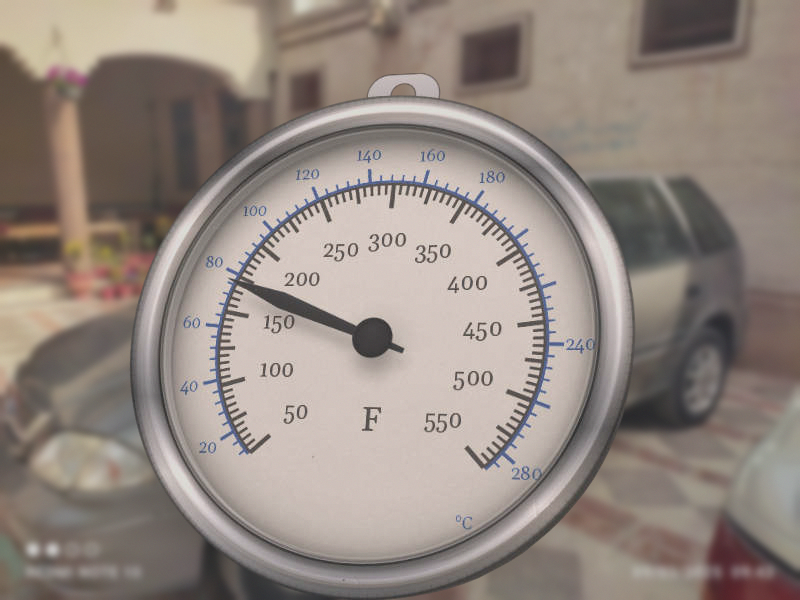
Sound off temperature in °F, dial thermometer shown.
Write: 170 °F
